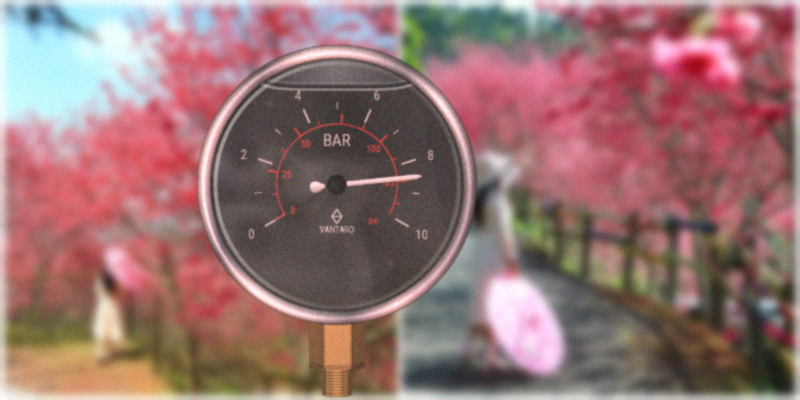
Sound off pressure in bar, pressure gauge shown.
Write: 8.5 bar
